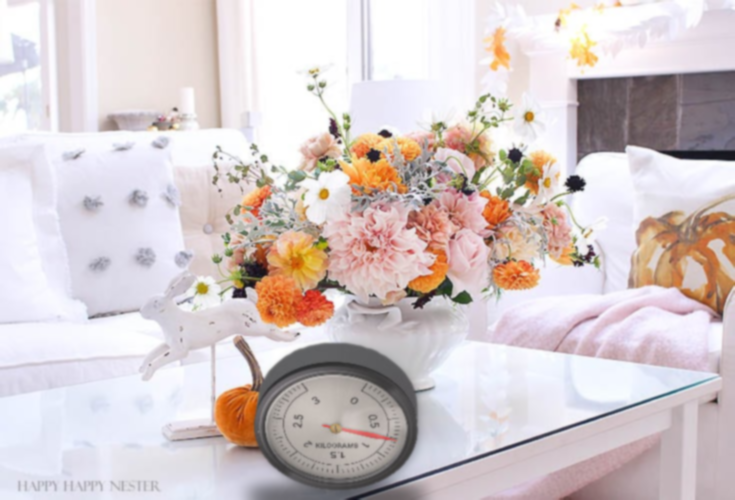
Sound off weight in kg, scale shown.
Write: 0.75 kg
